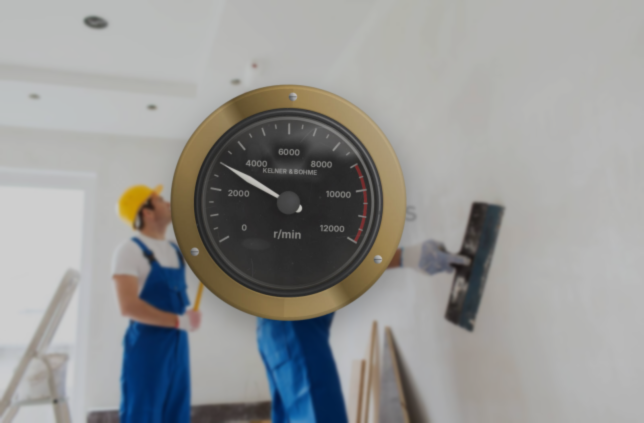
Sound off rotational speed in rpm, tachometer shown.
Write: 3000 rpm
